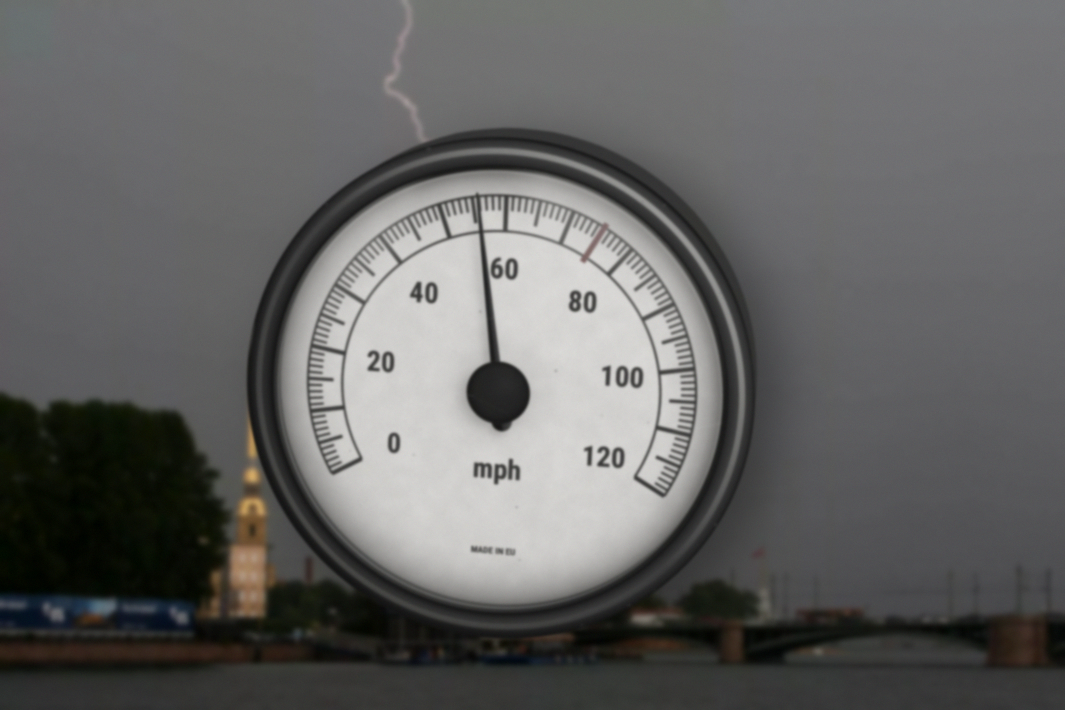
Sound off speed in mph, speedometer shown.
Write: 56 mph
